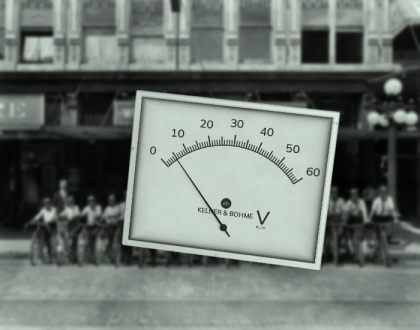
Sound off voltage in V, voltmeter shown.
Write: 5 V
